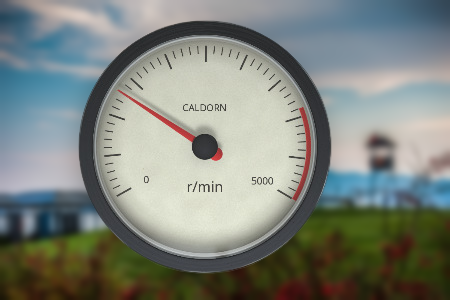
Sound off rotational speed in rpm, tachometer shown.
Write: 1300 rpm
